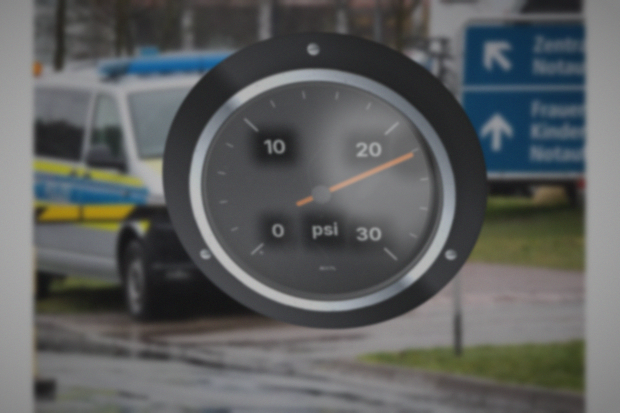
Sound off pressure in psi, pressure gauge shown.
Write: 22 psi
